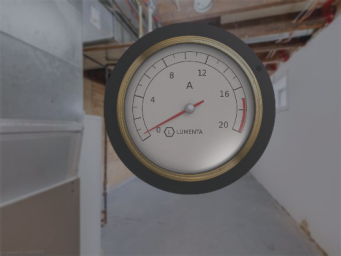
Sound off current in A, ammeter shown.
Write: 0.5 A
